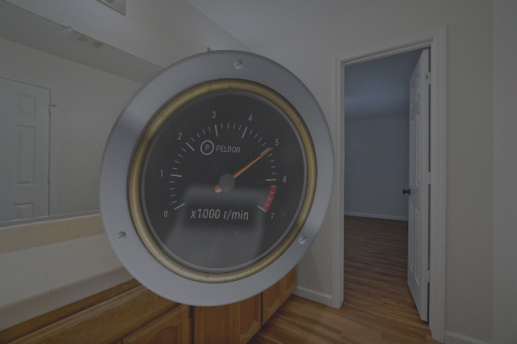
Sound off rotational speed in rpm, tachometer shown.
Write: 5000 rpm
